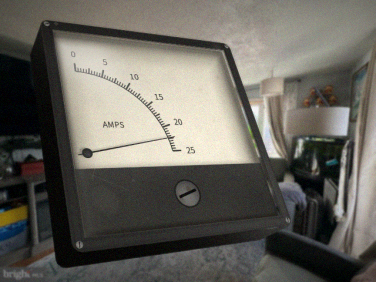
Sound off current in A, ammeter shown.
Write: 22.5 A
